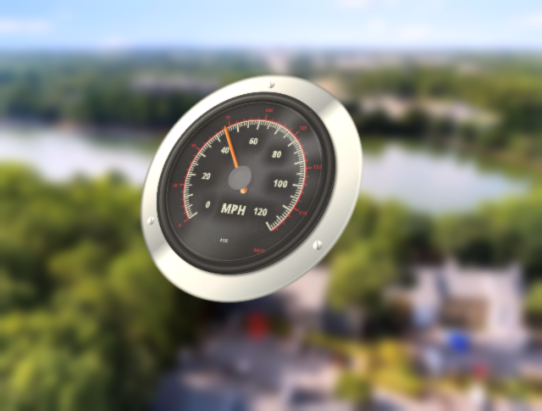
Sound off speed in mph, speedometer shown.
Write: 45 mph
